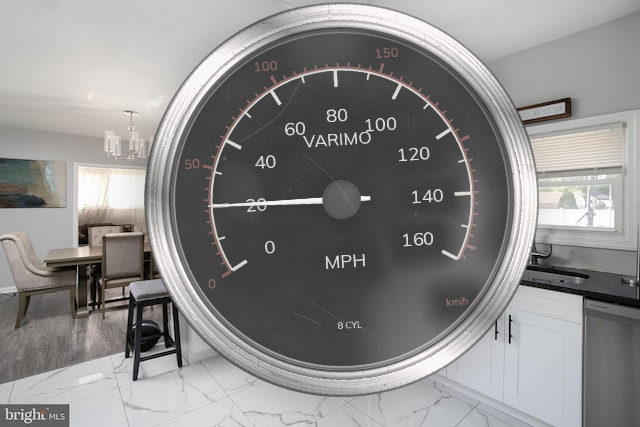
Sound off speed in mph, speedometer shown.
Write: 20 mph
